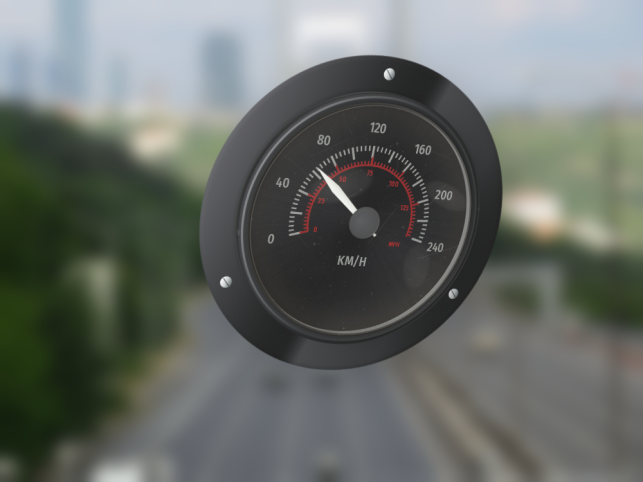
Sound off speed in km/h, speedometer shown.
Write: 64 km/h
